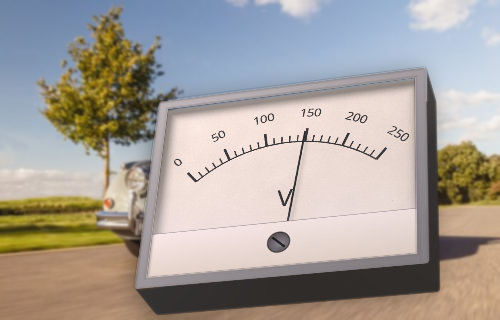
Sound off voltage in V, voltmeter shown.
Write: 150 V
